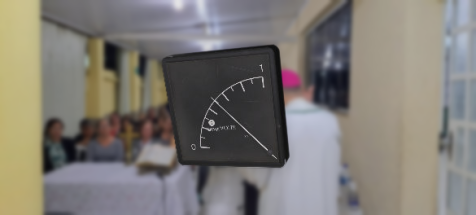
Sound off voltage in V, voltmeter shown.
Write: 0.5 V
